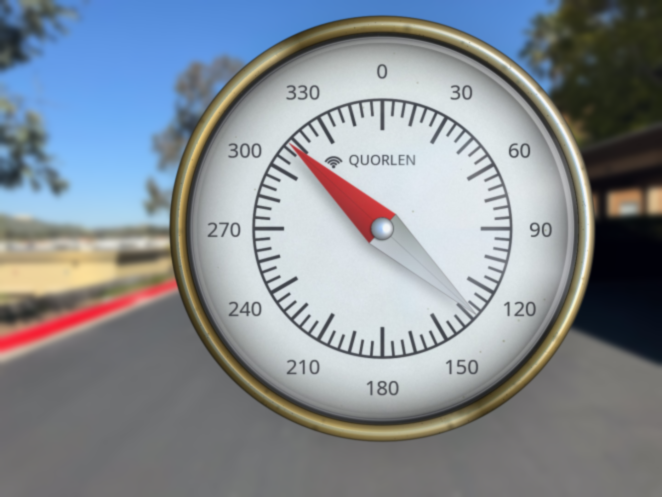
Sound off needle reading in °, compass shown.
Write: 312.5 °
